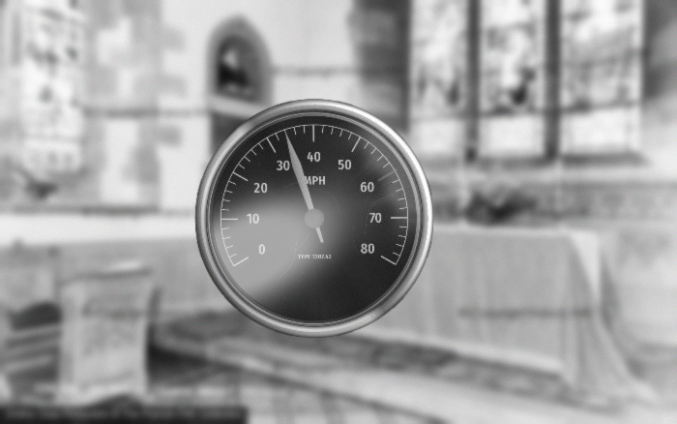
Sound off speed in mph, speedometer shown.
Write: 34 mph
